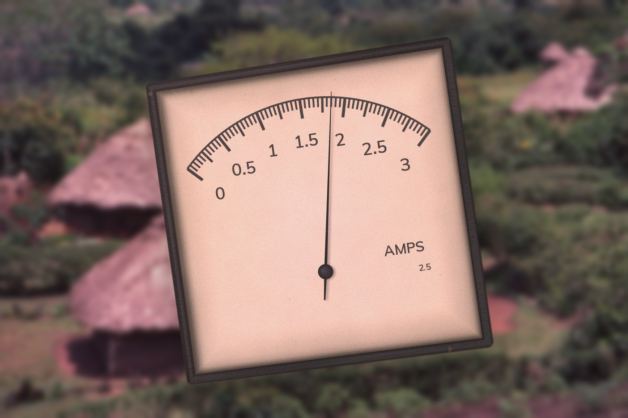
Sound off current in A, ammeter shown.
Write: 1.85 A
